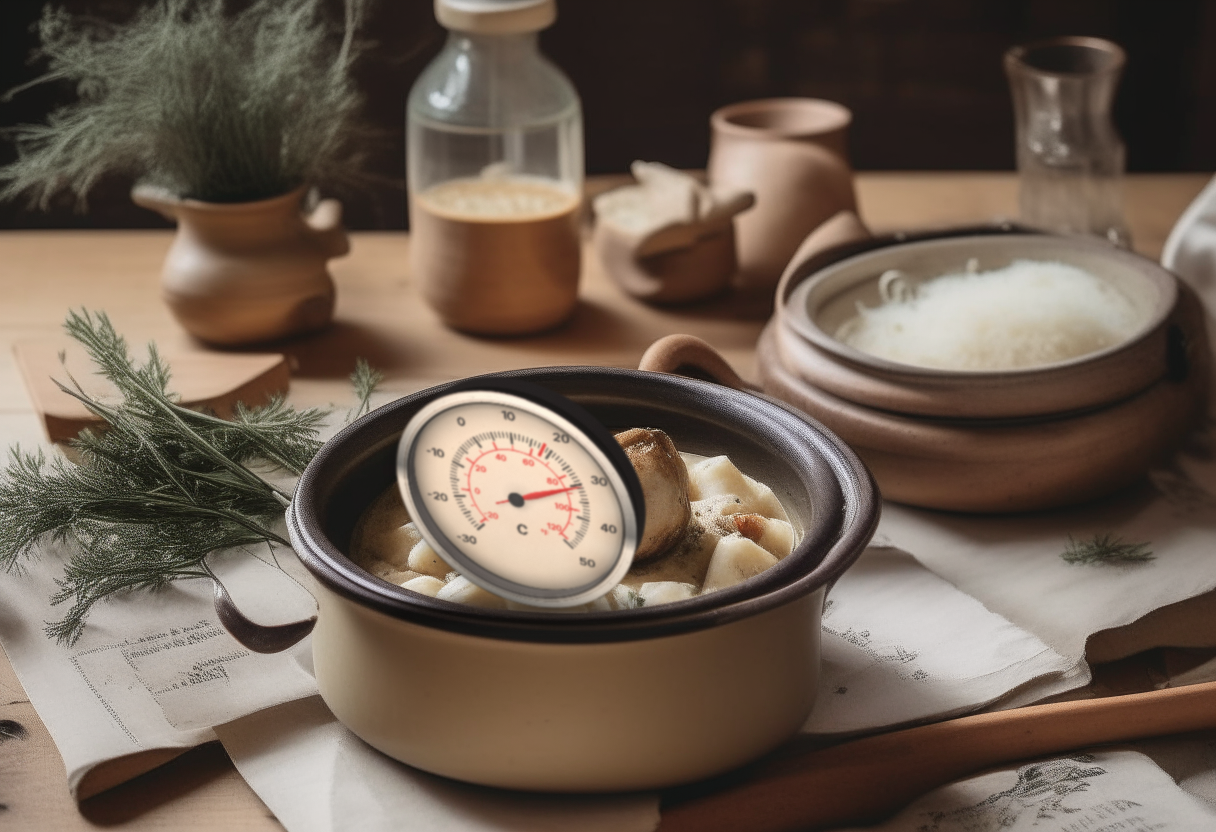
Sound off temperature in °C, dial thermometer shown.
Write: 30 °C
